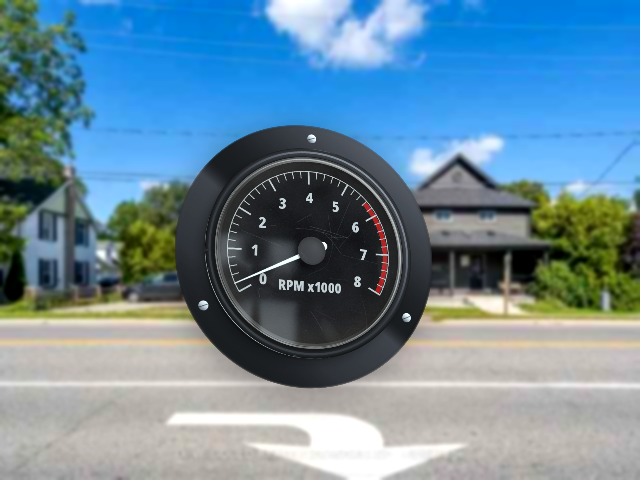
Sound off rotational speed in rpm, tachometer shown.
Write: 200 rpm
